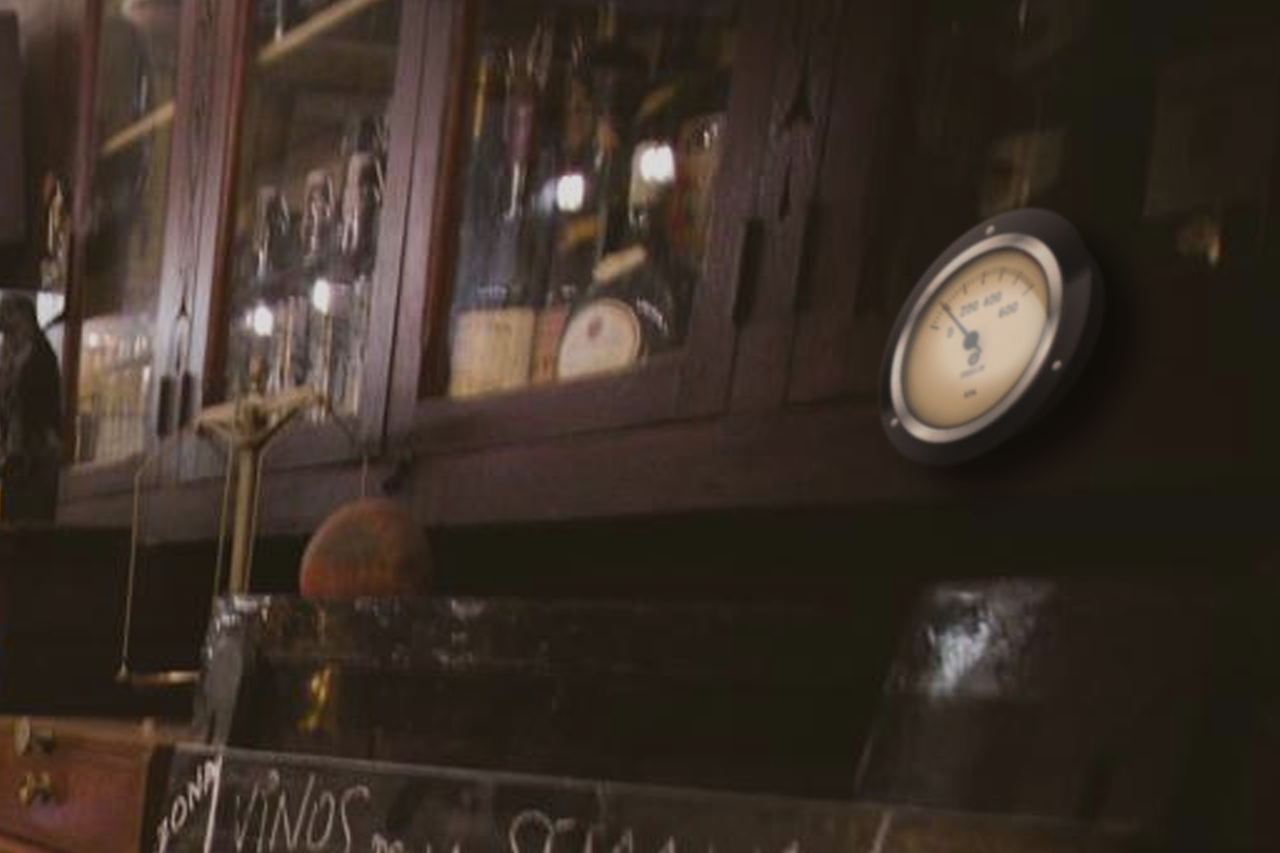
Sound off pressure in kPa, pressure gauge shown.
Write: 100 kPa
